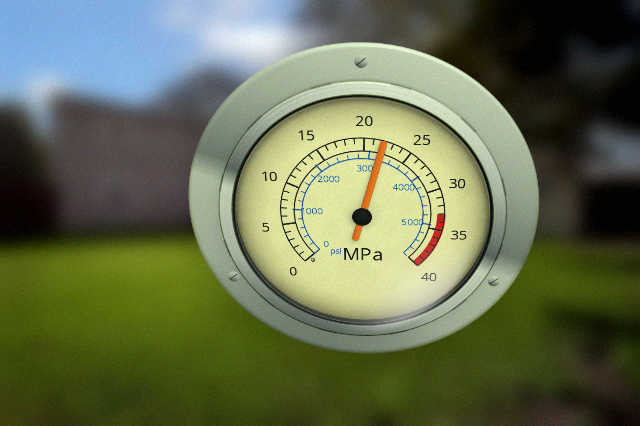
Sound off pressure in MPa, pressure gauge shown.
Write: 22 MPa
